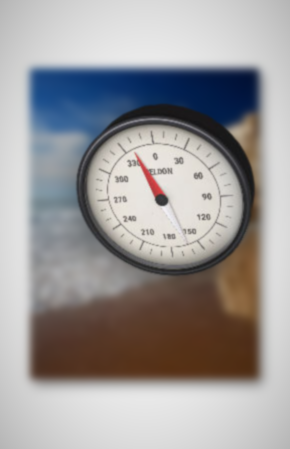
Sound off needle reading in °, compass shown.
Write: 340 °
